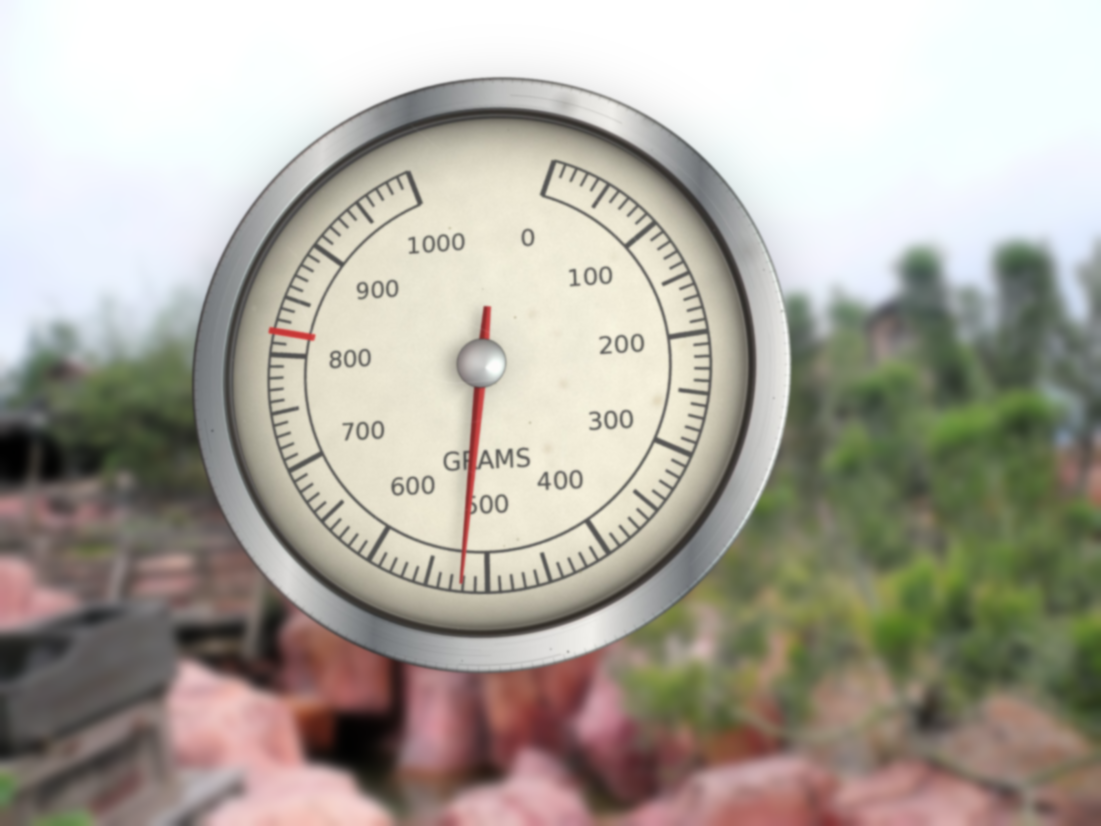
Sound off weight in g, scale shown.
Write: 520 g
